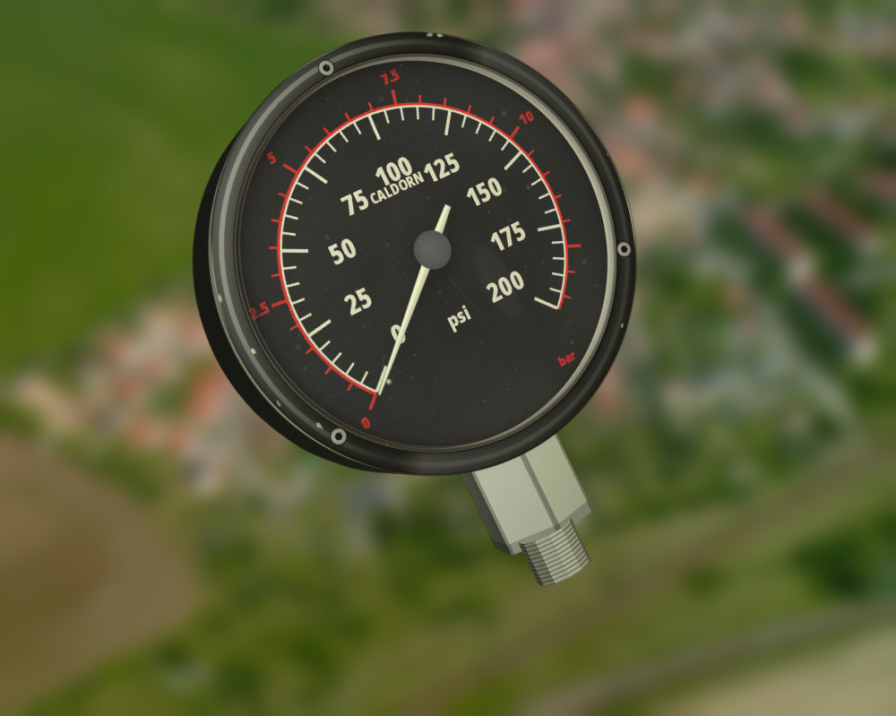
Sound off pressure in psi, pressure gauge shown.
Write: 0 psi
